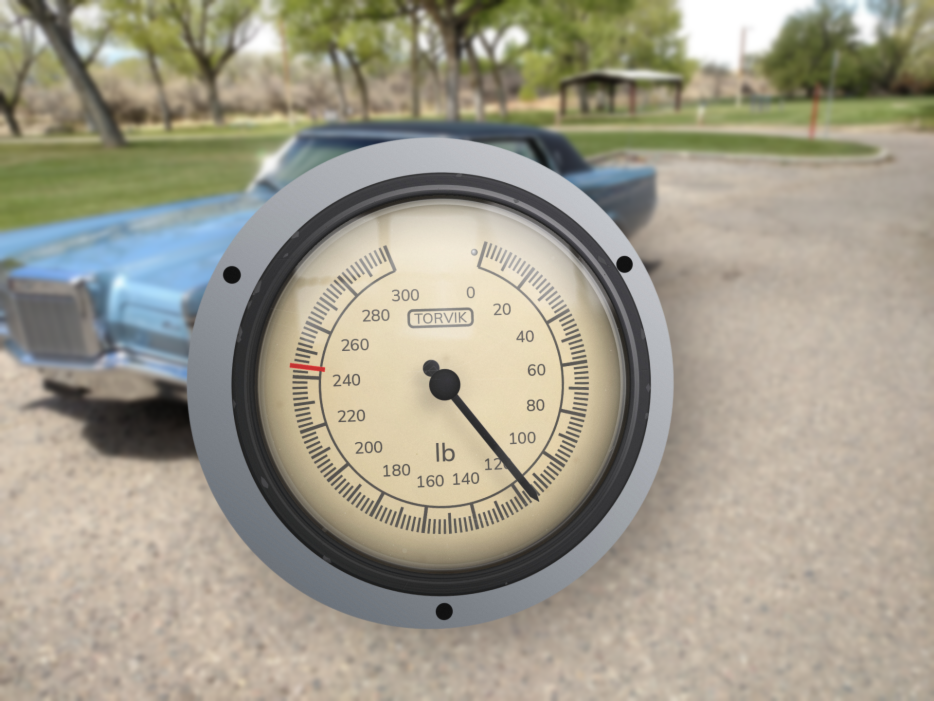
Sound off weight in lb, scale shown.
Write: 116 lb
